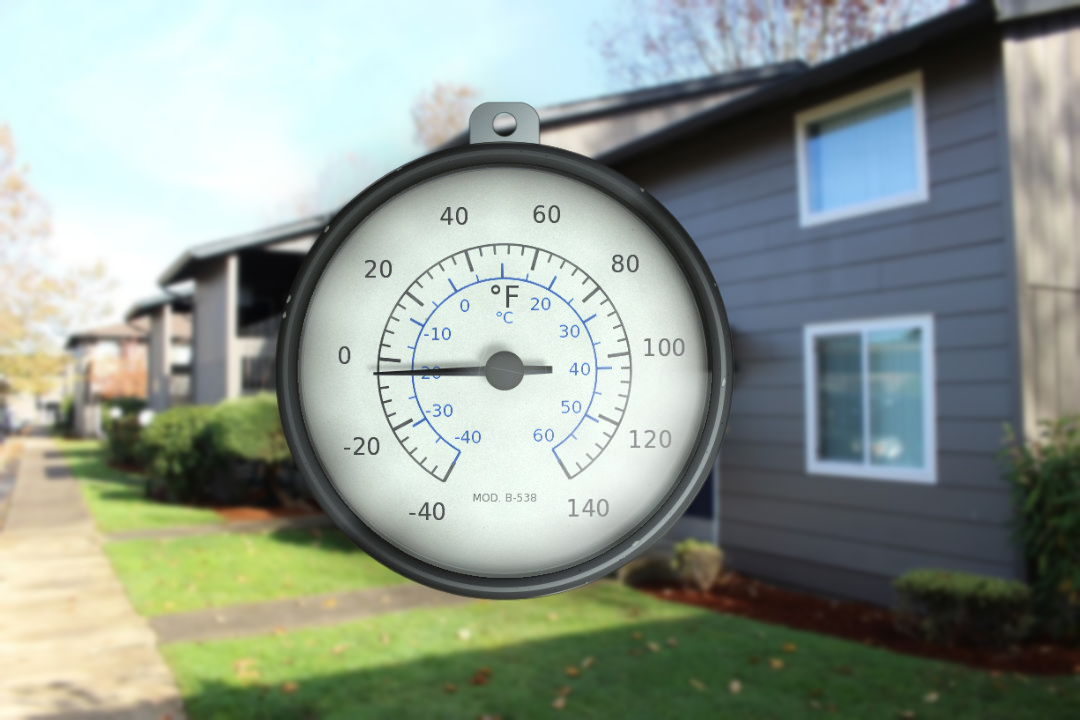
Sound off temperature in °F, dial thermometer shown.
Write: -4 °F
